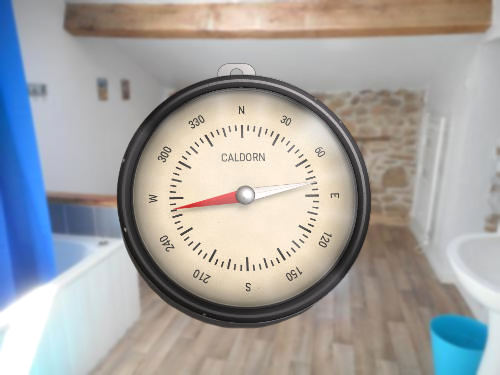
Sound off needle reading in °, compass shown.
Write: 260 °
